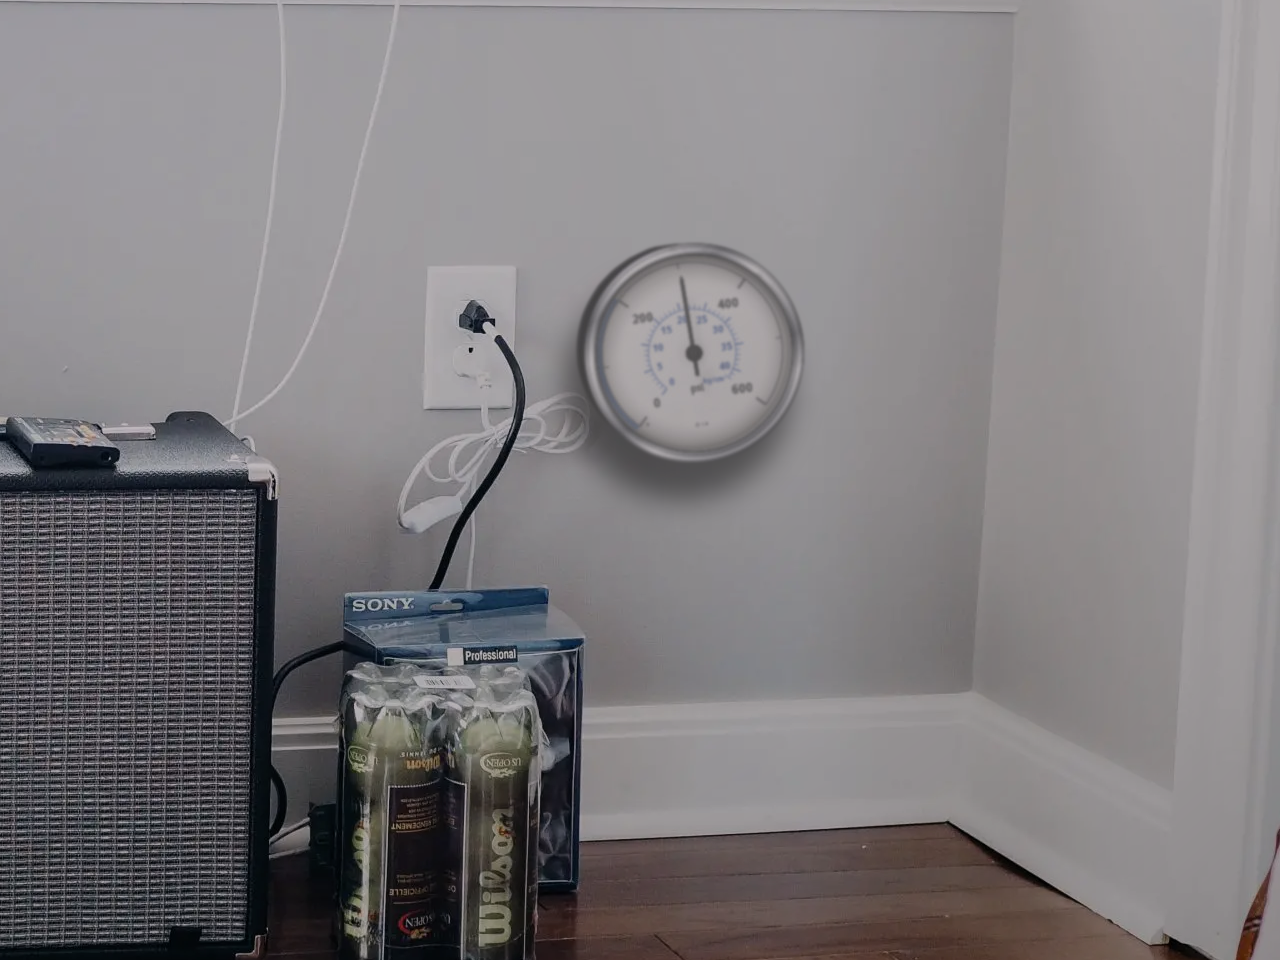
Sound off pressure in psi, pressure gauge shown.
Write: 300 psi
